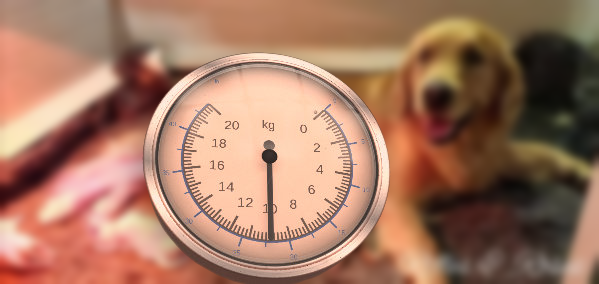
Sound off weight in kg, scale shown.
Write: 10 kg
